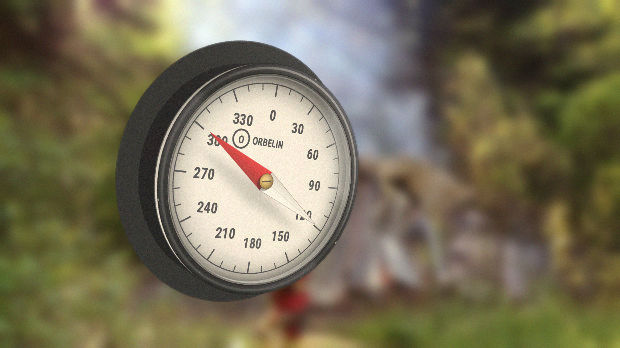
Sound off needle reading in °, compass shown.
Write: 300 °
